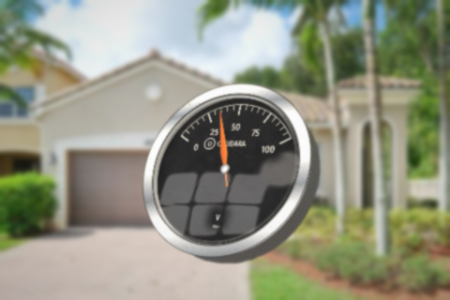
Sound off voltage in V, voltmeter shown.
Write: 35 V
